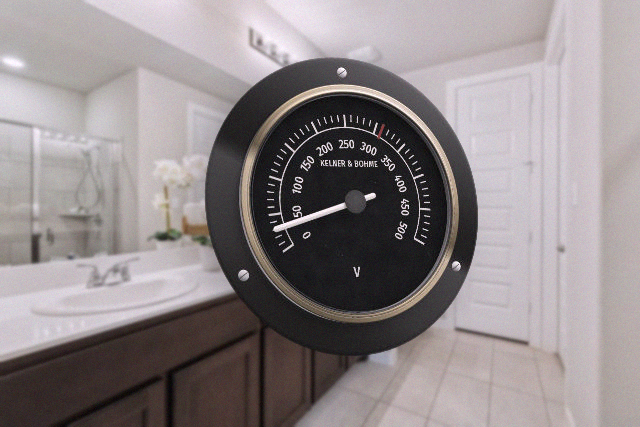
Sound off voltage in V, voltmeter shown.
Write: 30 V
